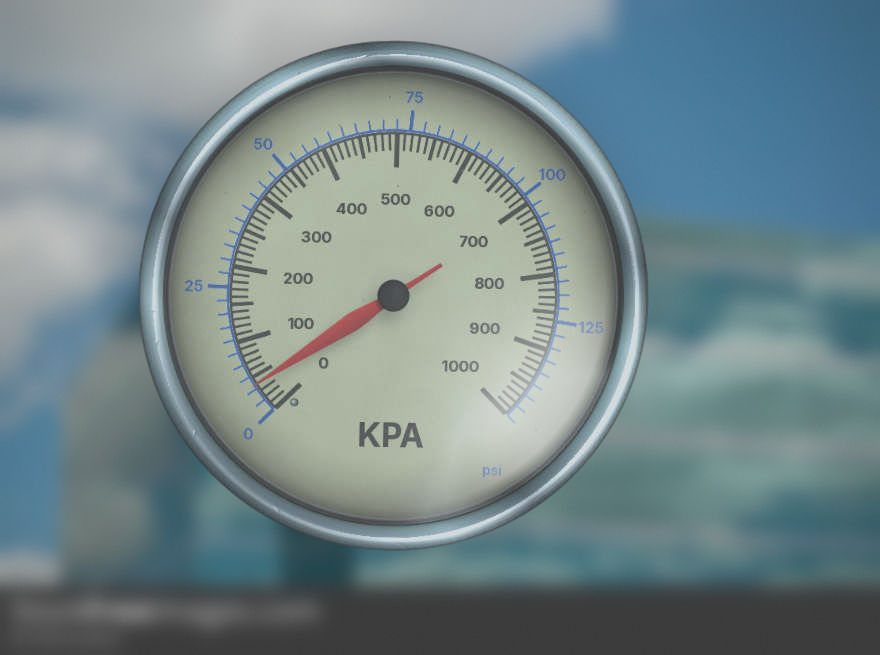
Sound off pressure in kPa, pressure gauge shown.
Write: 40 kPa
